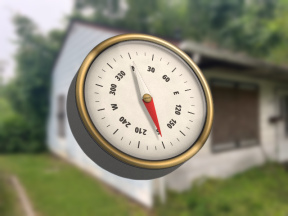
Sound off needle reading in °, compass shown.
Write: 180 °
